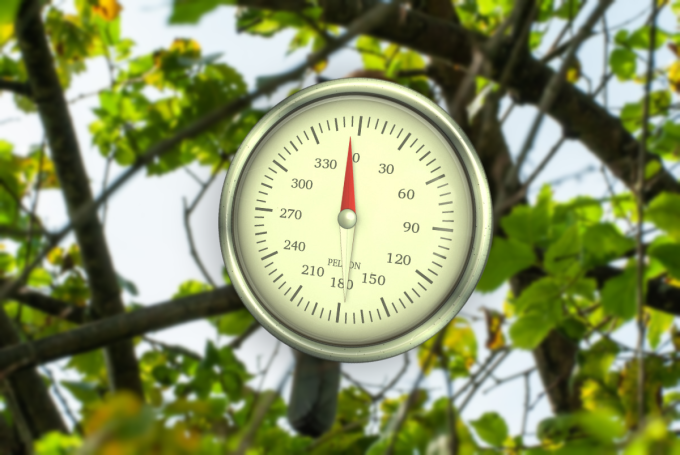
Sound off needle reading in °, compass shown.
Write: 355 °
